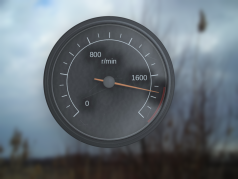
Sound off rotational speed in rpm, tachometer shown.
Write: 1750 rpm
